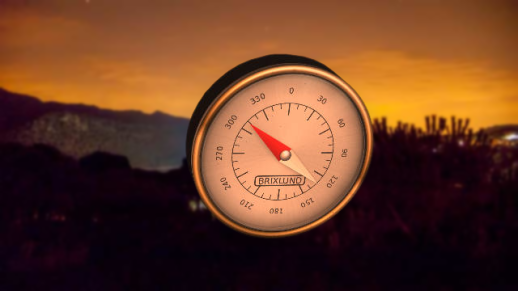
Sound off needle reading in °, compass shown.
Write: 310 °
